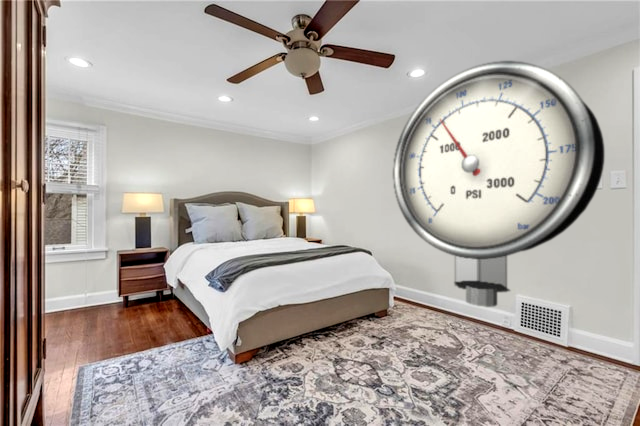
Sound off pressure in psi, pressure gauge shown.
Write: 1200 psi
